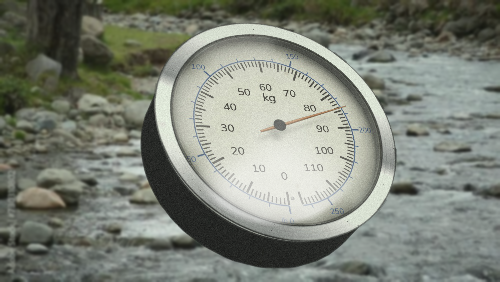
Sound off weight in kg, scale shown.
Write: 85 kg
